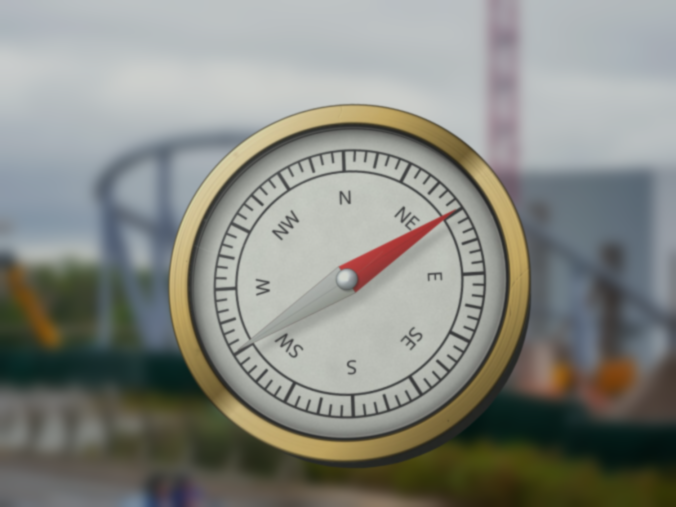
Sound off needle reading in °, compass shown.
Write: 60 °
